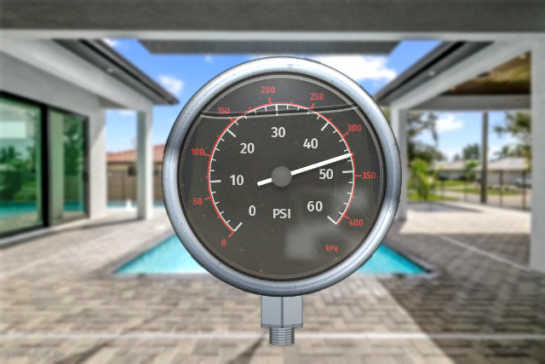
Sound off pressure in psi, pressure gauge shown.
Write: 47 psi
